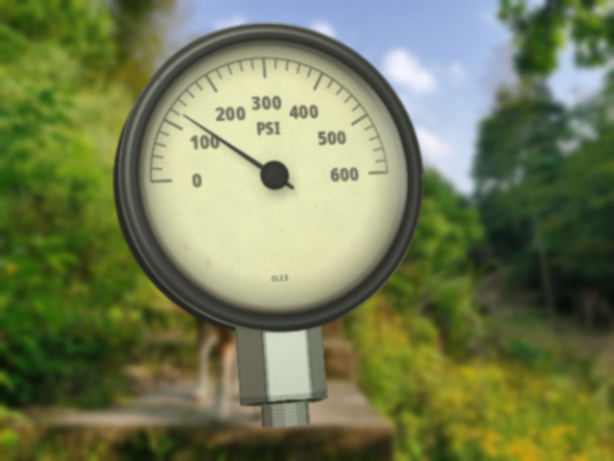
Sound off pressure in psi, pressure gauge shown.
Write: 120 psi
